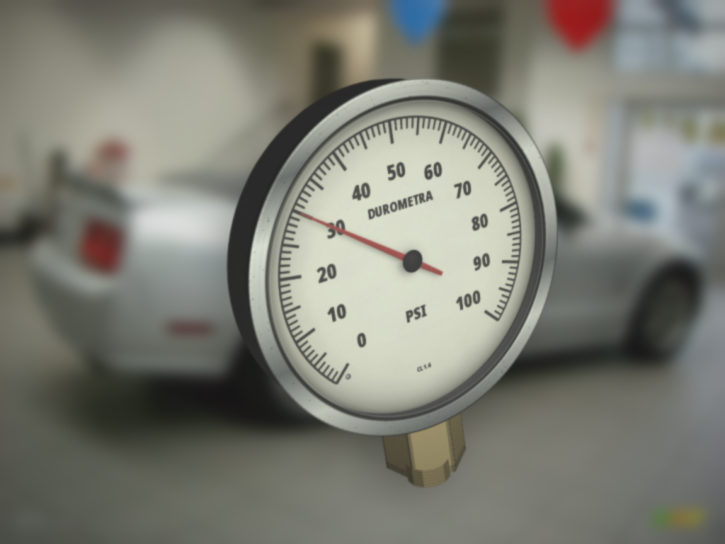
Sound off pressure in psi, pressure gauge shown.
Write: 30 psi
